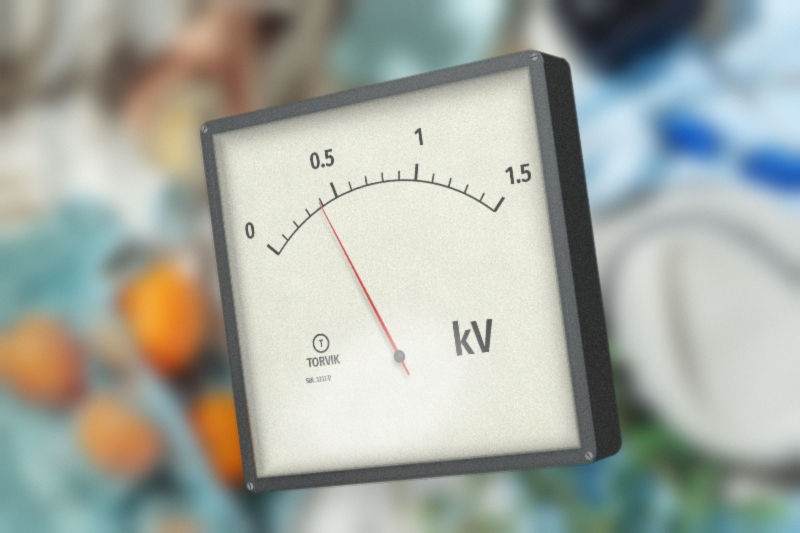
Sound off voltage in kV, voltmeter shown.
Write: 0.4 kV
